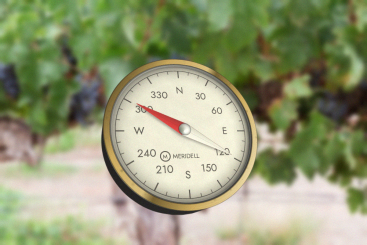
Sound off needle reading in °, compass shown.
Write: 300 °
